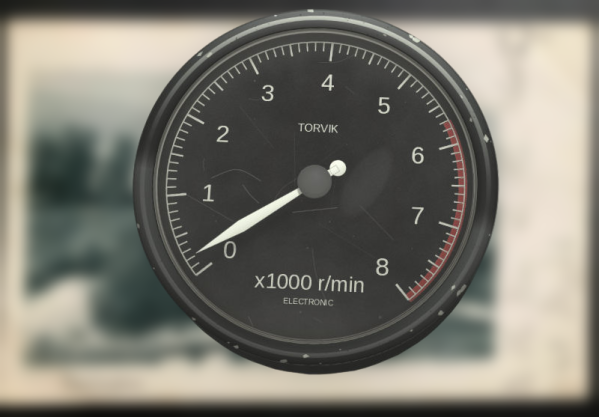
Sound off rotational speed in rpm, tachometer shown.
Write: 200 rpm
